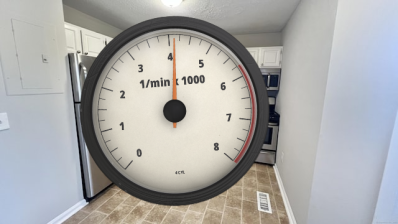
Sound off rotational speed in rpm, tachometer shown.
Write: 4125 rpm
